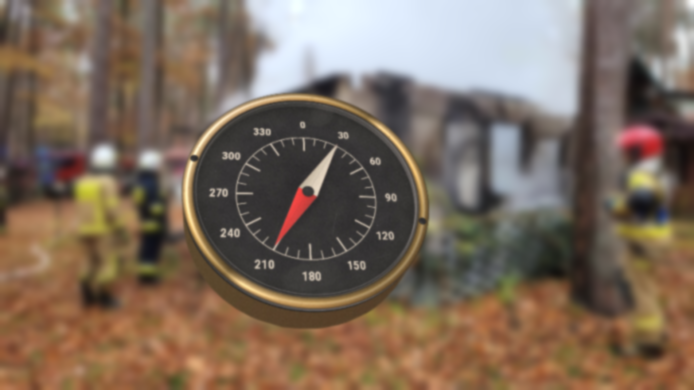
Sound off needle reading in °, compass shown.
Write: 210 °
